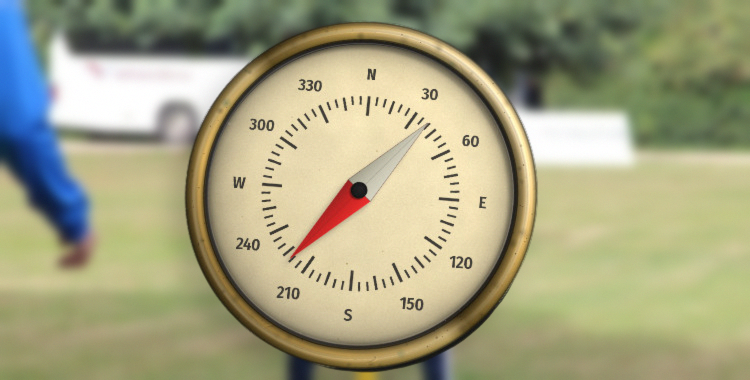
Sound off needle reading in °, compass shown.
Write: 220 °
